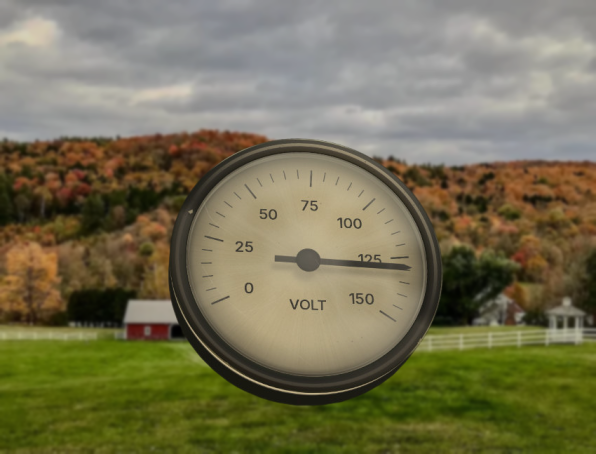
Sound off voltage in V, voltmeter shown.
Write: 130 V
